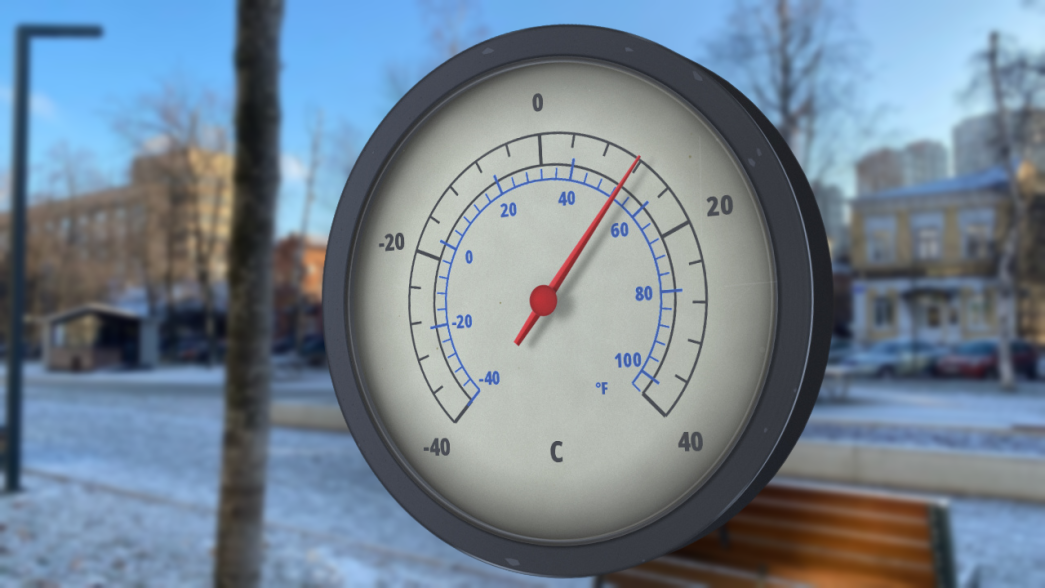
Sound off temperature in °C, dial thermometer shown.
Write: 12 °C
